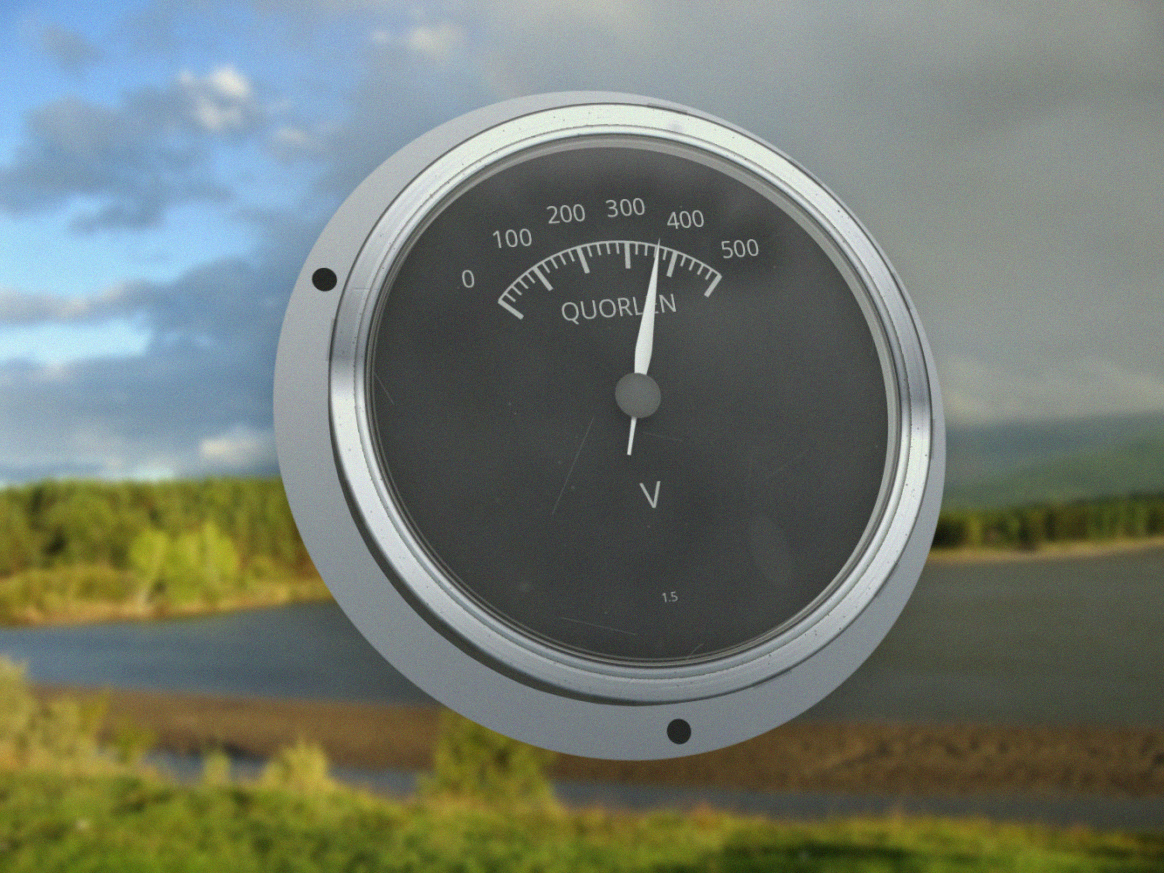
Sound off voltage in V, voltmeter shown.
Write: 360 V
